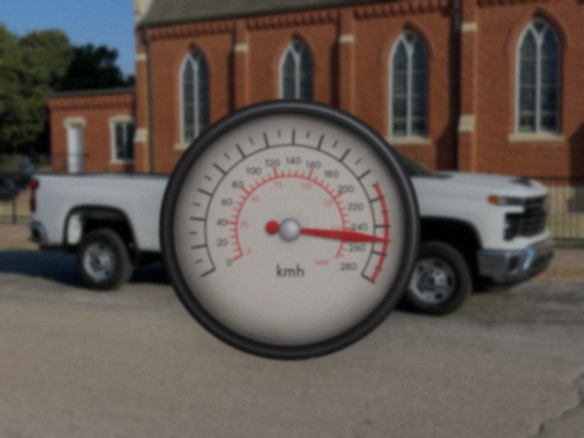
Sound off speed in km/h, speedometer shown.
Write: 250 km/h
